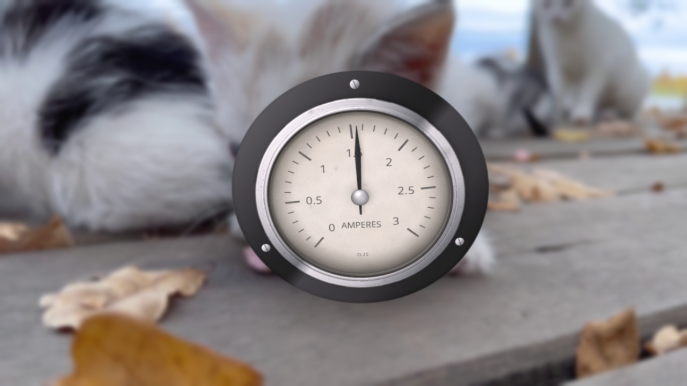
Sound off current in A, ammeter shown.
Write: 1.55 A
